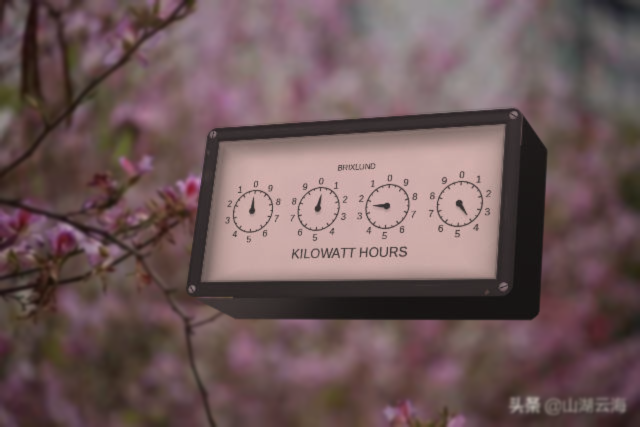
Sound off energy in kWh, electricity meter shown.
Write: 24 kWh
